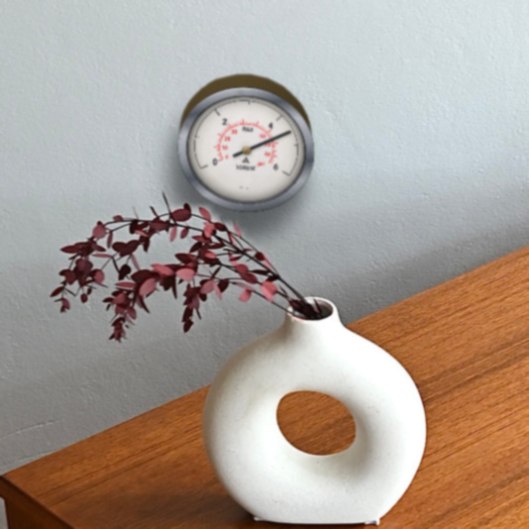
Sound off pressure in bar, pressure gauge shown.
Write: 4.5 bar
